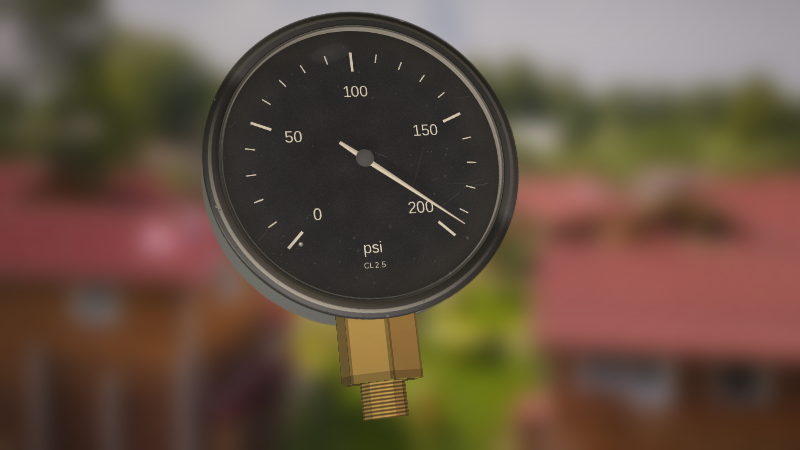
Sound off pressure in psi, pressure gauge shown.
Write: 195 psi
